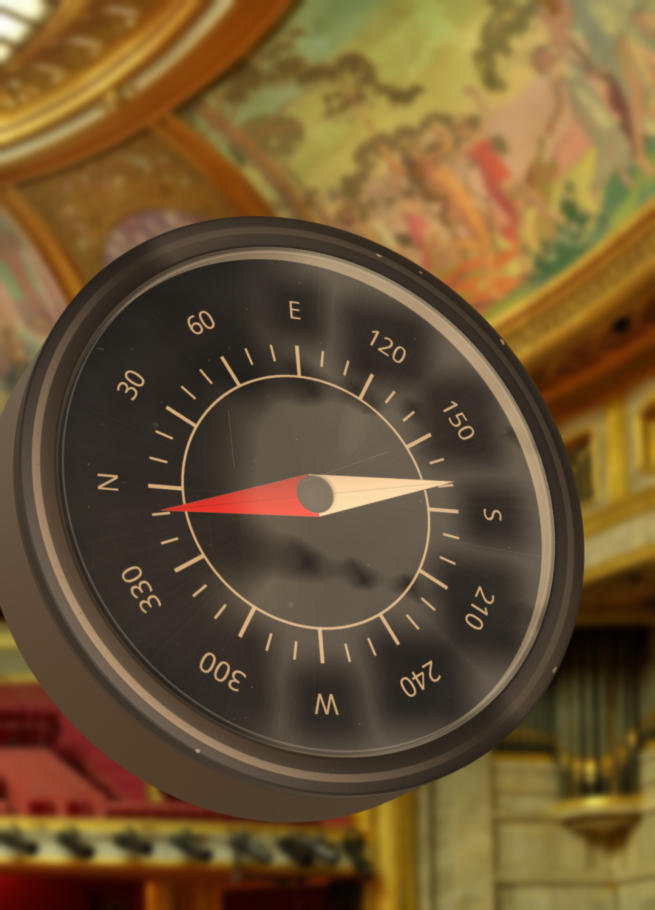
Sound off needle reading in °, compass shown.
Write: 350 °
